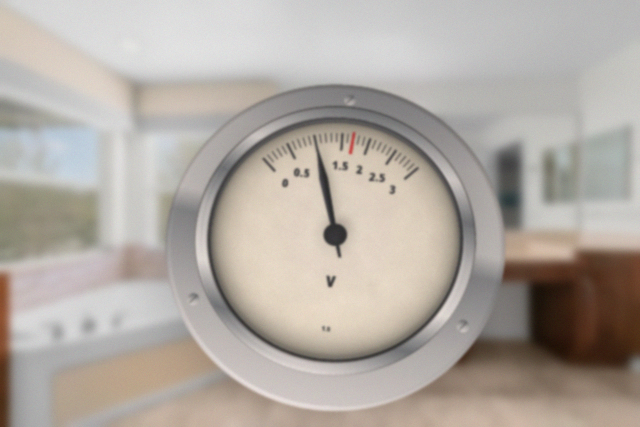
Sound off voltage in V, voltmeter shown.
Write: 1 V
